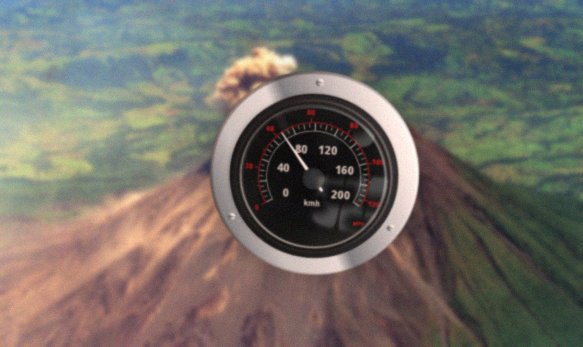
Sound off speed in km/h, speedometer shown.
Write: 70 km/h
